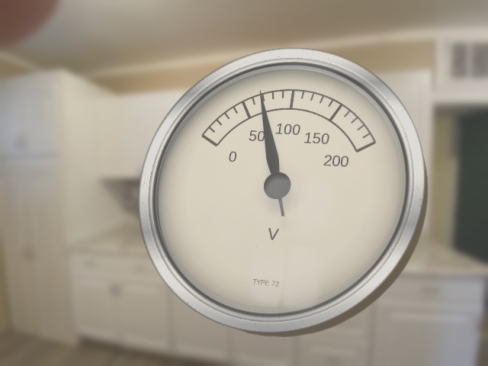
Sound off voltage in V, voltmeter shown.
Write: 70 V
